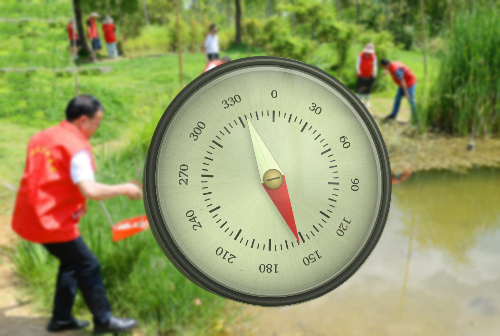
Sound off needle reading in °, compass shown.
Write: 155 °
